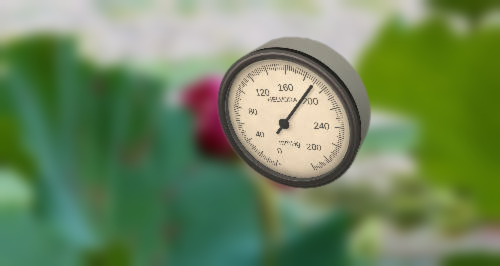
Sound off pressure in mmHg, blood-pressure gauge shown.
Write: 190 mmHg
